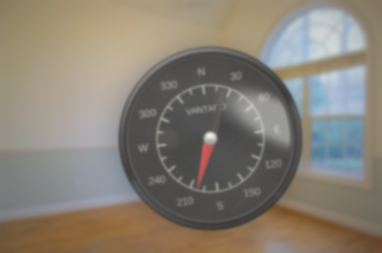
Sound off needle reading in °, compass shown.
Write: 202.5 °
